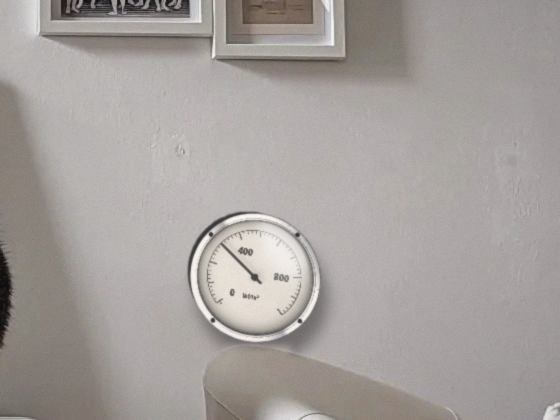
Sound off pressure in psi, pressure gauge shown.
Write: 300 psi
